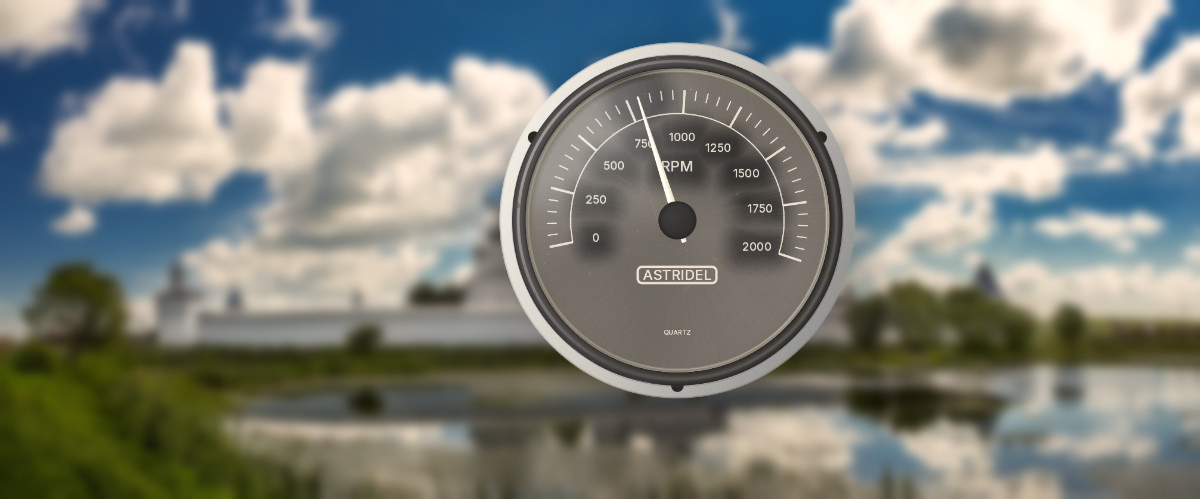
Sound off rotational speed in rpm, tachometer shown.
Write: 800 rpm
